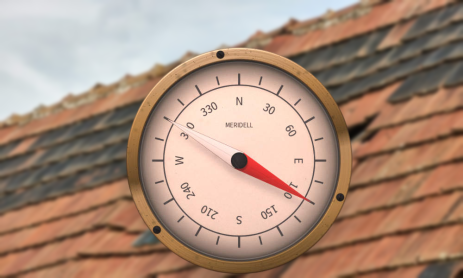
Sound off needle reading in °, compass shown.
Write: 120 °
